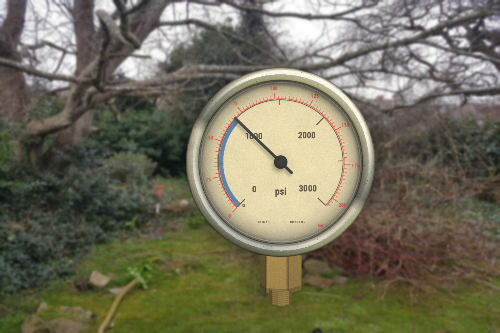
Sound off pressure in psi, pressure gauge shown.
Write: 1000 psi
